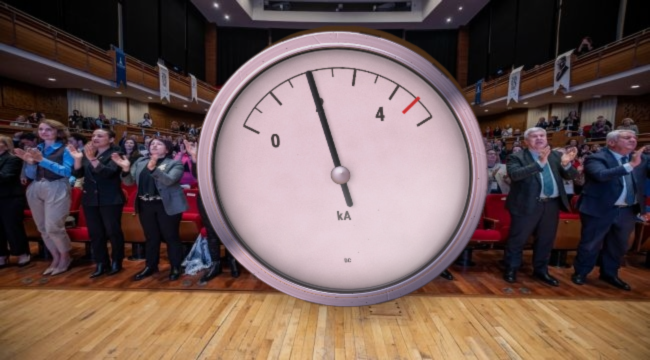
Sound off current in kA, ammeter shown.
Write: 2 kA
